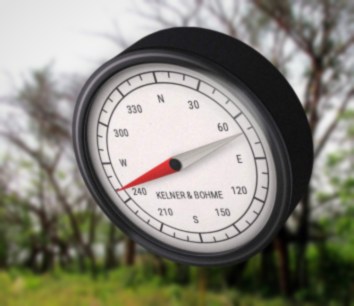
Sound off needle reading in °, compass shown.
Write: 250 °
